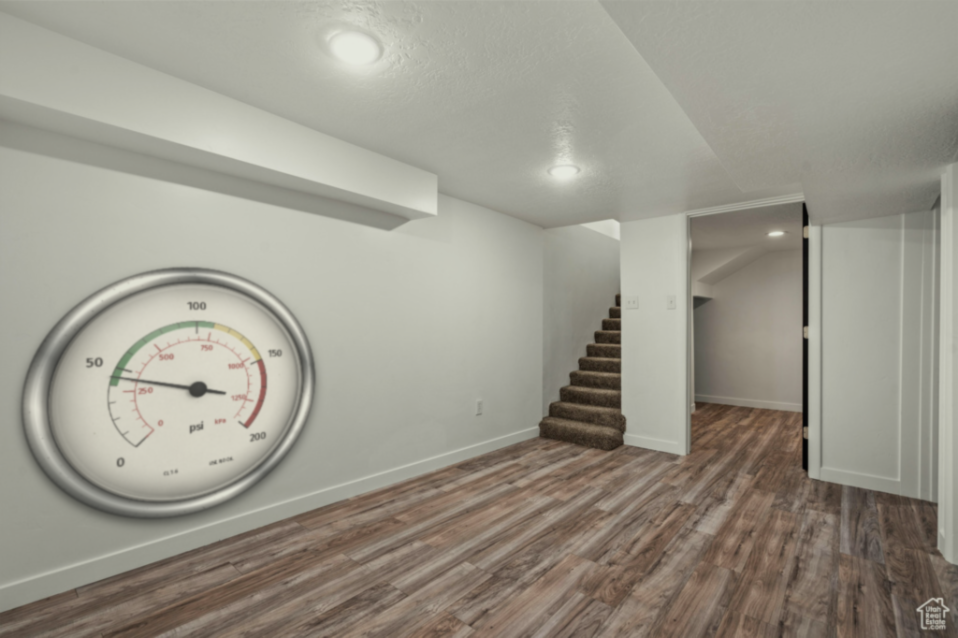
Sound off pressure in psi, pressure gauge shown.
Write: 45 psi
